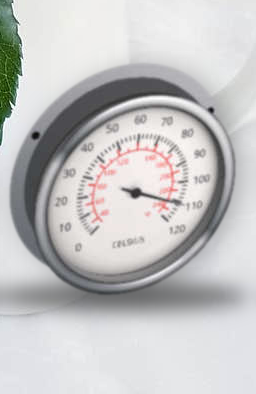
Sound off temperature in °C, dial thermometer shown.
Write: 110 °C
